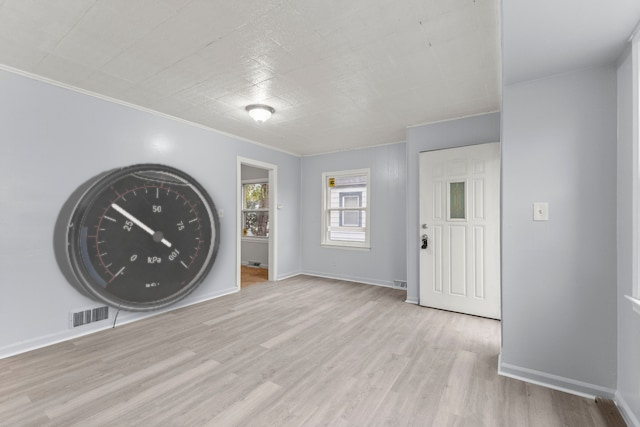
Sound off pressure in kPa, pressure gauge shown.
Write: 30 kPa
